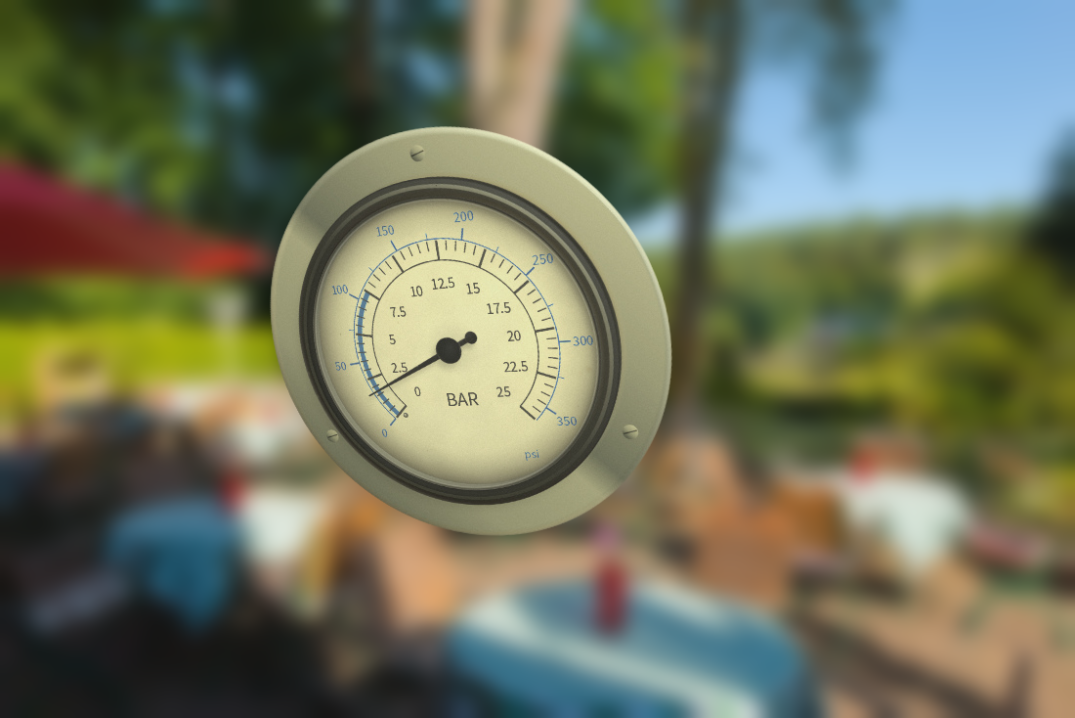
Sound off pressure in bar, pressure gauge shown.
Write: 1.75 bar
